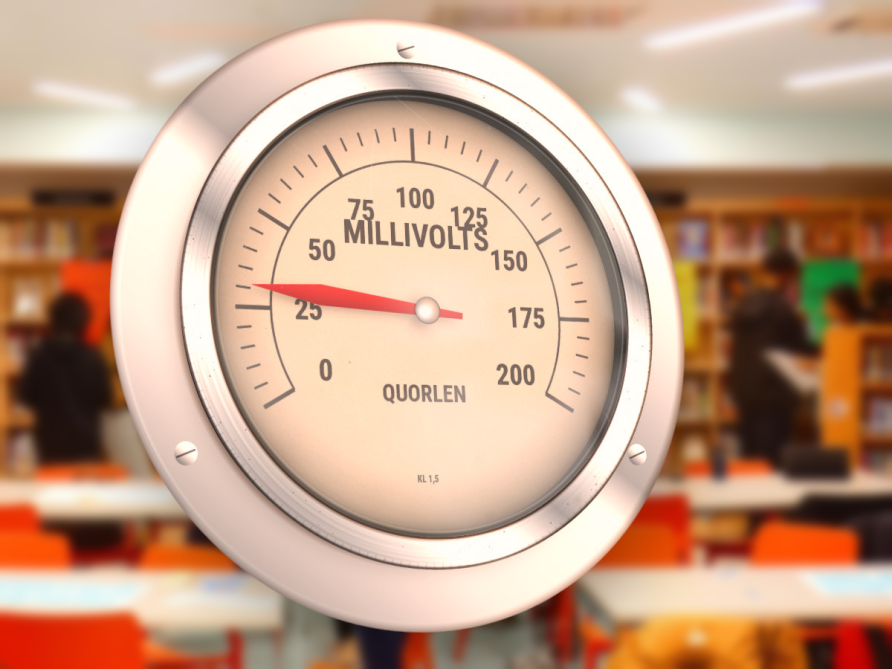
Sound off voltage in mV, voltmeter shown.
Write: 30 mV
